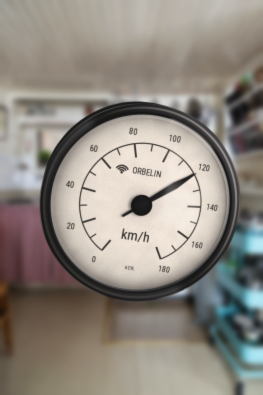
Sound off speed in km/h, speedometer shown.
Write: 120 km/h
